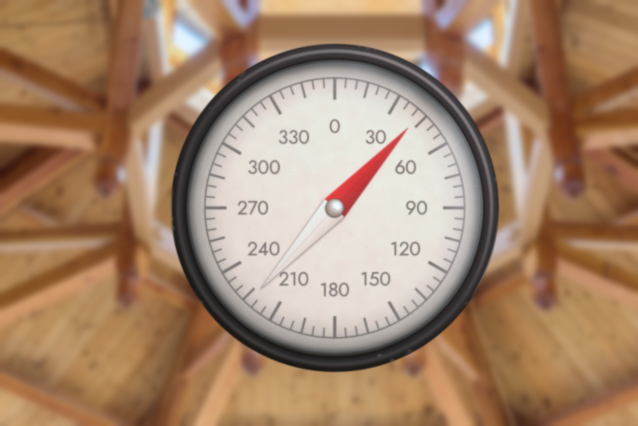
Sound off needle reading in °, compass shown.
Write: 42.5 °
